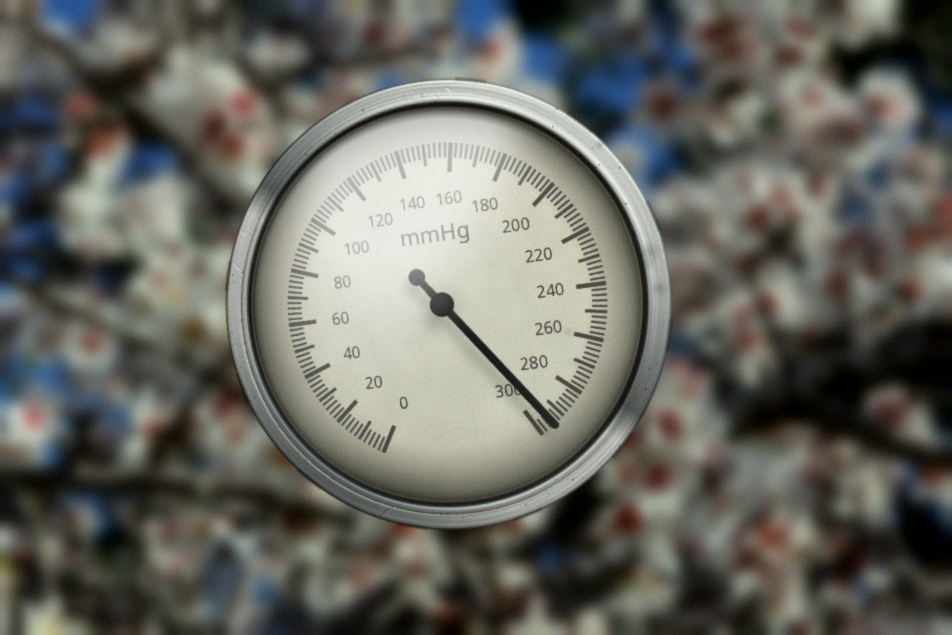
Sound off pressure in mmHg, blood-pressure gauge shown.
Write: 294 mmHg
